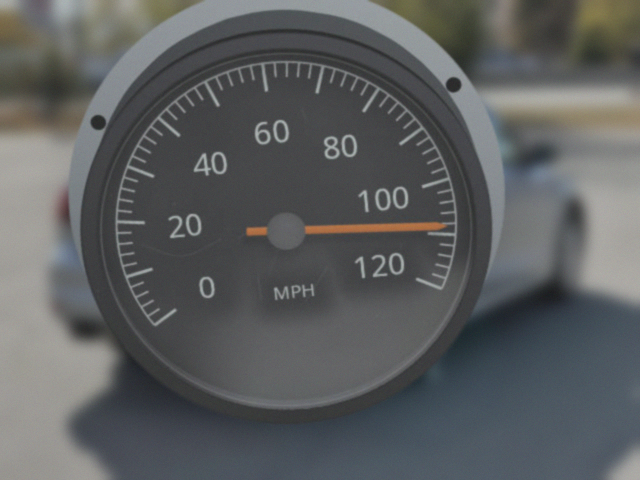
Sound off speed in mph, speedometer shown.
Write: 108 mph
